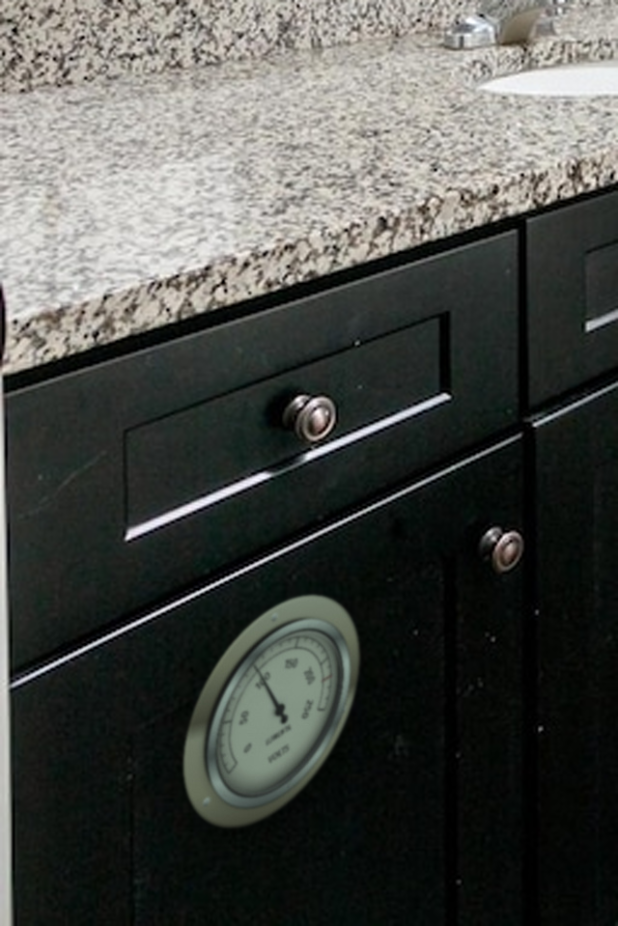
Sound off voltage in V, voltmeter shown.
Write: 100 V
